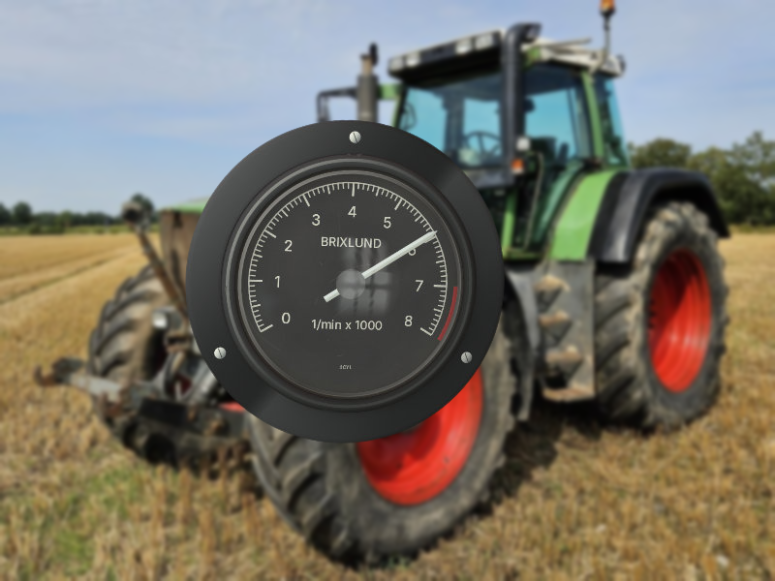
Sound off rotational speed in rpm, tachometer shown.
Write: 5900 rpm
